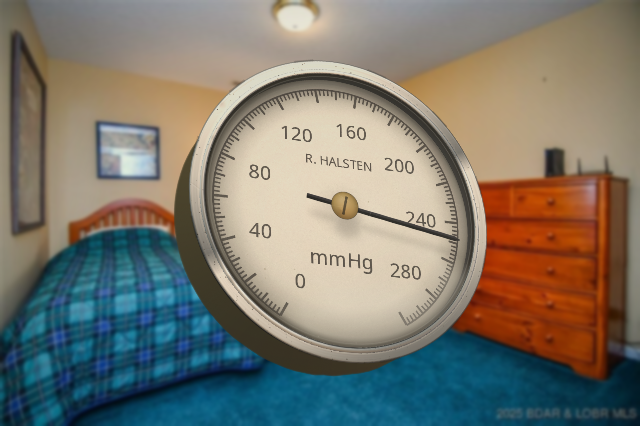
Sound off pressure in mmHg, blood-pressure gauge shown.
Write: 250 mmHg
